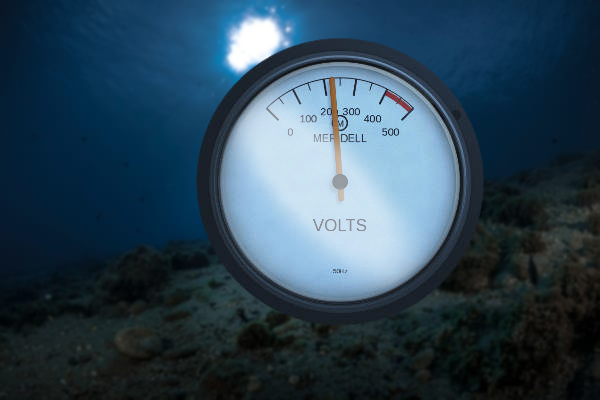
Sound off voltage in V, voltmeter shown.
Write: 225 V
